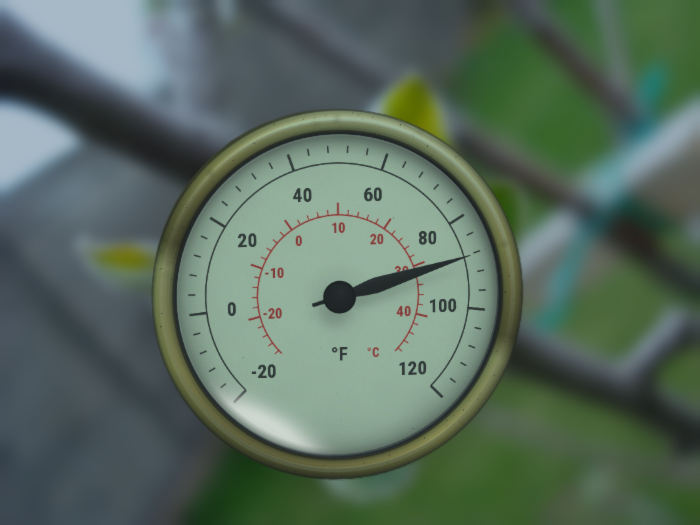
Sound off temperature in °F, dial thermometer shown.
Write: 88 °F
